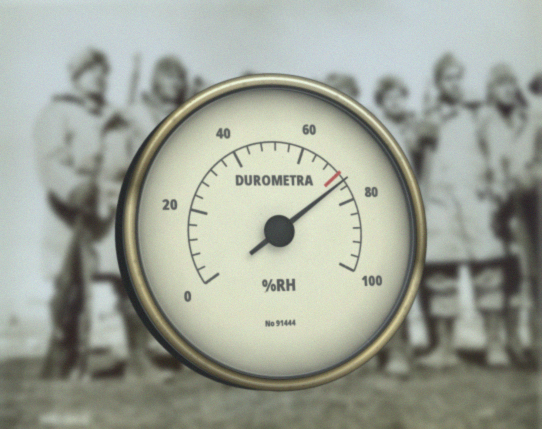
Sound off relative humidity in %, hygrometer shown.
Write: 74 %
